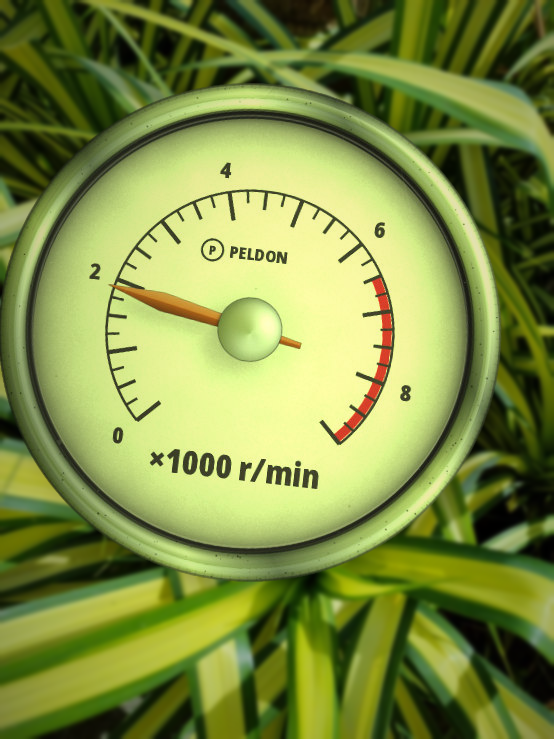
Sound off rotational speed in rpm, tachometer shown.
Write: 1875 rpm
